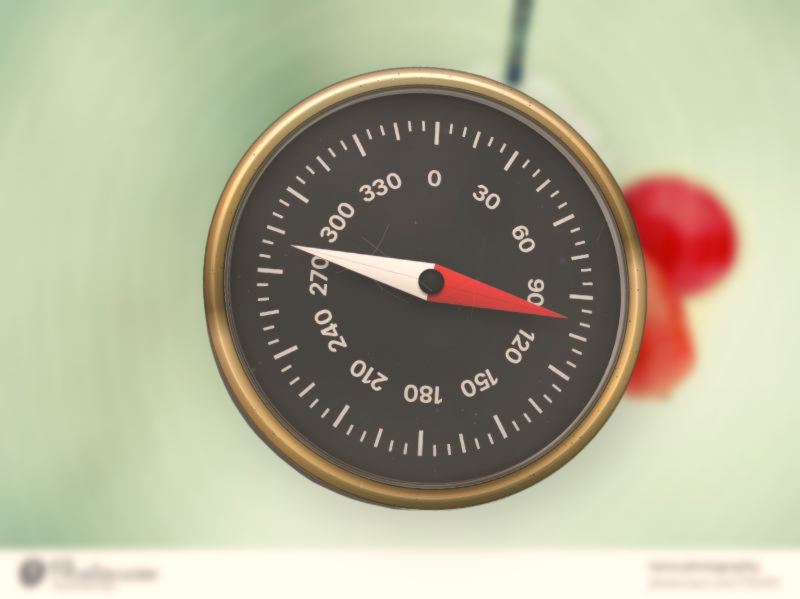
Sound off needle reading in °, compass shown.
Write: 100 °
